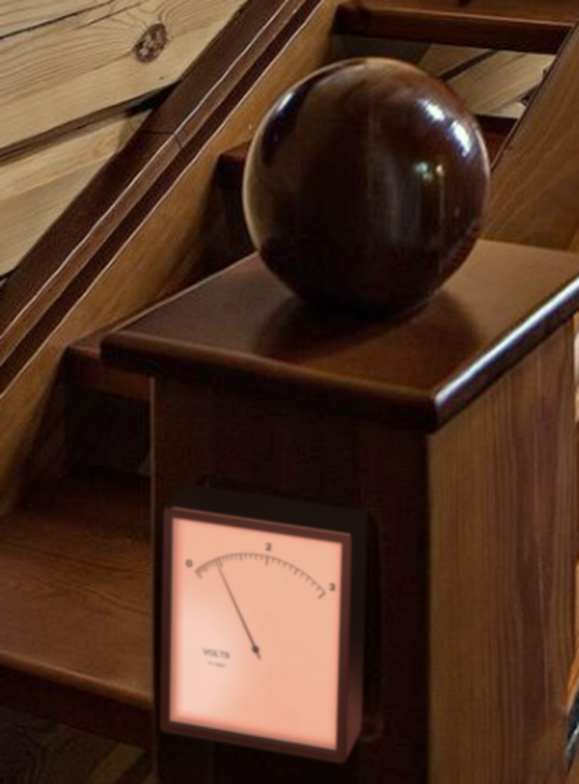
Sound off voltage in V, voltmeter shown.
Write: 1 V
